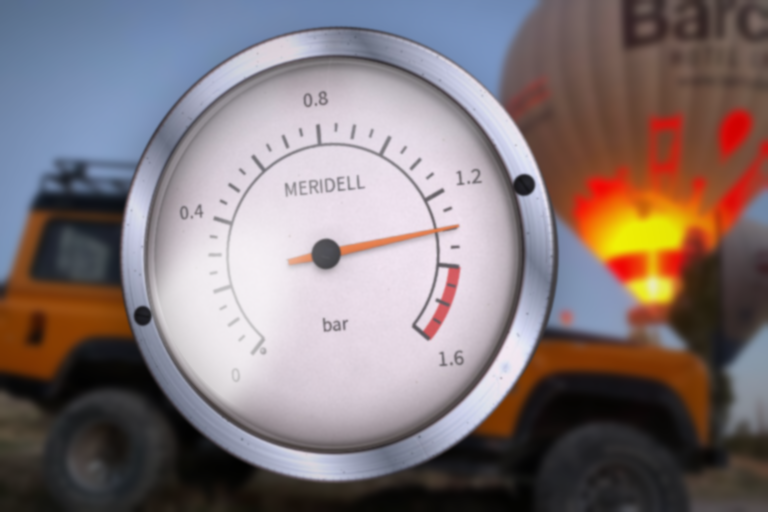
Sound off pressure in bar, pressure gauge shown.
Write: 1.3 bar
